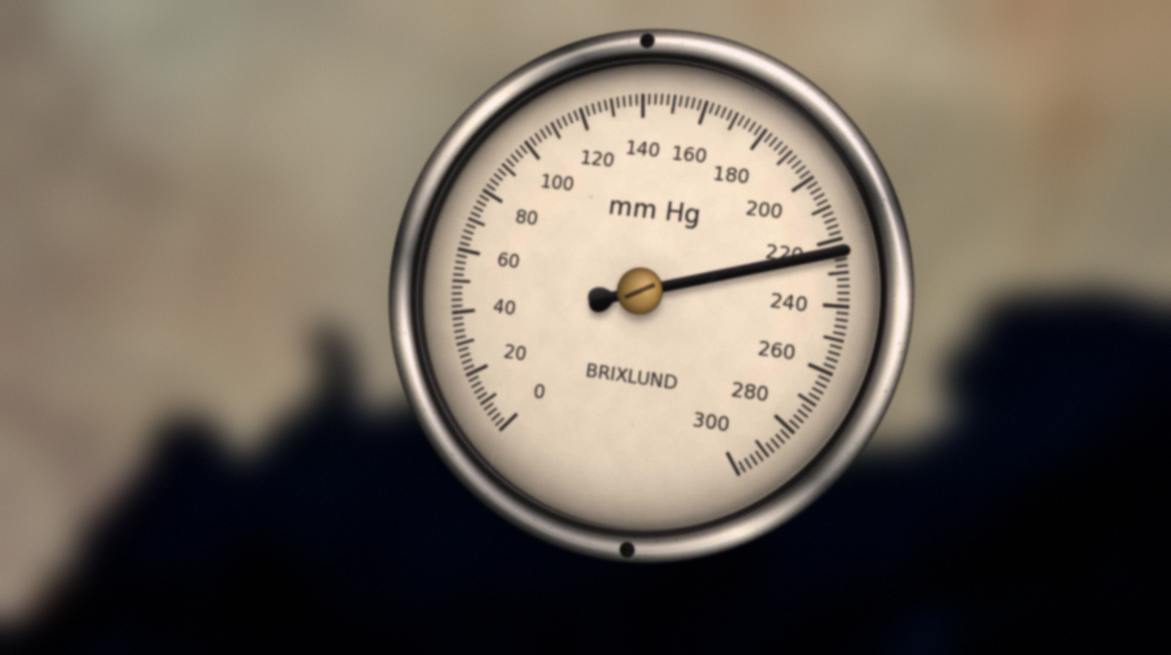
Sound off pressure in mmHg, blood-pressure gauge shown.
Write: 224 mmHg
